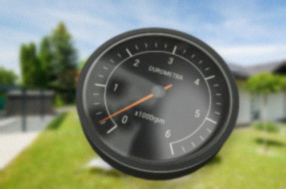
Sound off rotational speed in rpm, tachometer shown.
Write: 200 rpm
